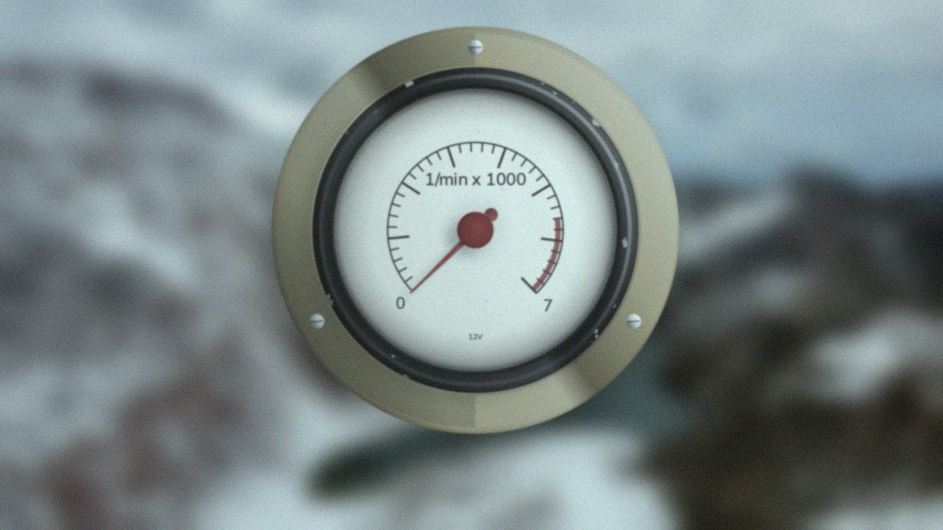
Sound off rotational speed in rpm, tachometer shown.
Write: 0 rpm
